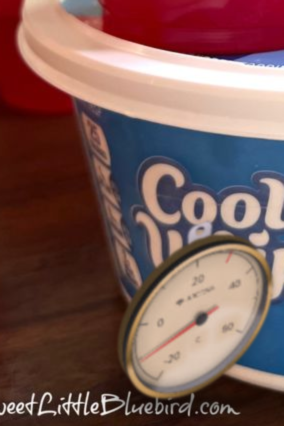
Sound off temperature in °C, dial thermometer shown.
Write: -10 °C
